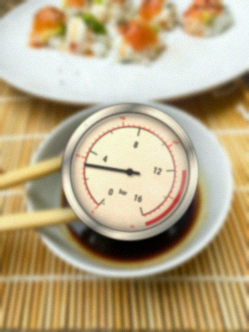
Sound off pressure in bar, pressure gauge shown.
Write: 3 bar
